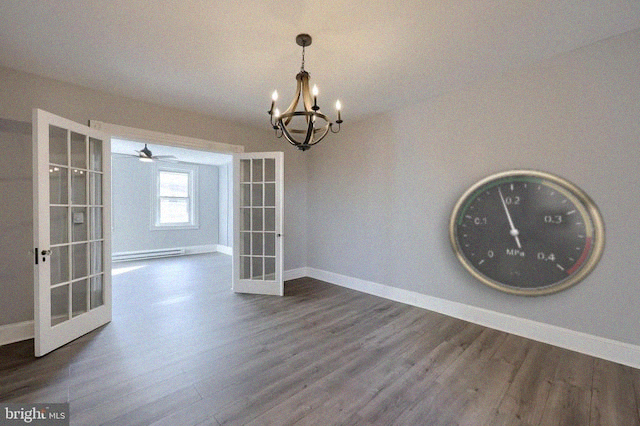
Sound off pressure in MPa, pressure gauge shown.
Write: 0.18 MPa
